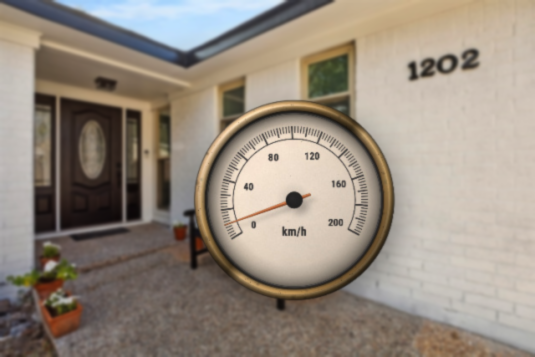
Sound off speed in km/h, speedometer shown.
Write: 10 km/h
